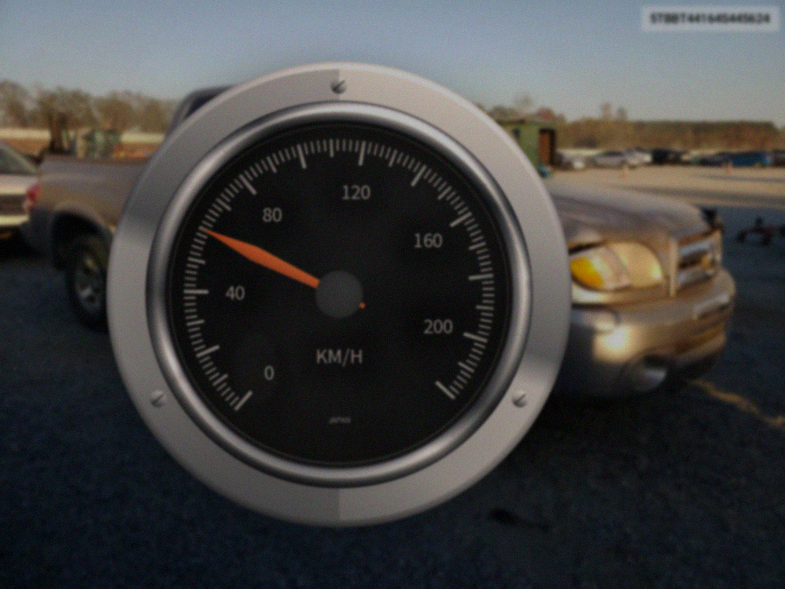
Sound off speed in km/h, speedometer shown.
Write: 60 km/h
